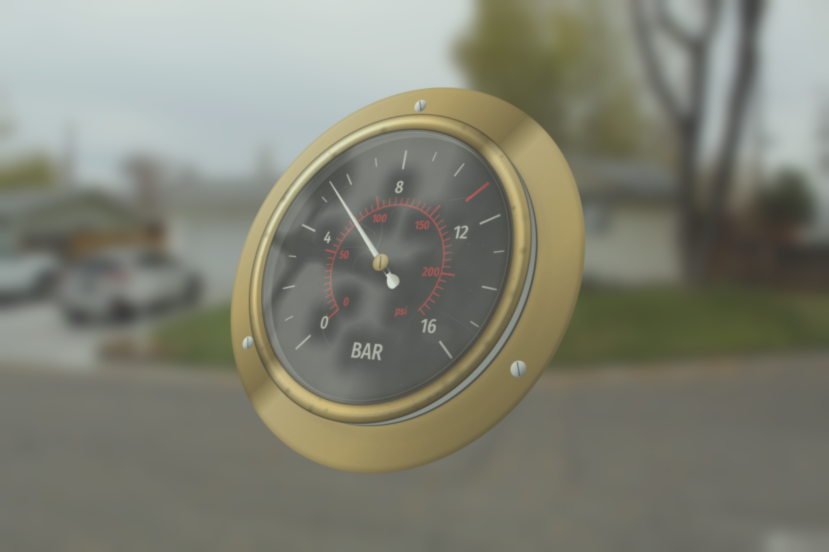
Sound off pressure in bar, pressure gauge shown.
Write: 5.5 bar
